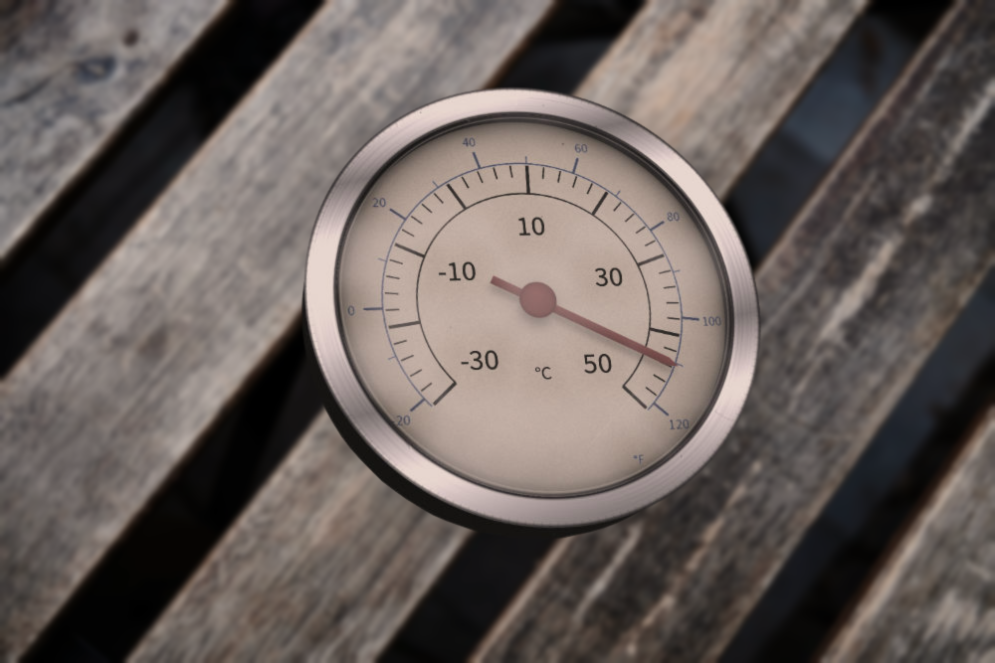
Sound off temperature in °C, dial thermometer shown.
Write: 44 °C
